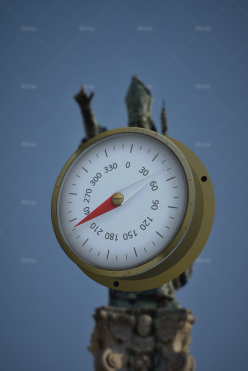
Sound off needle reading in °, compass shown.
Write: 230 °
